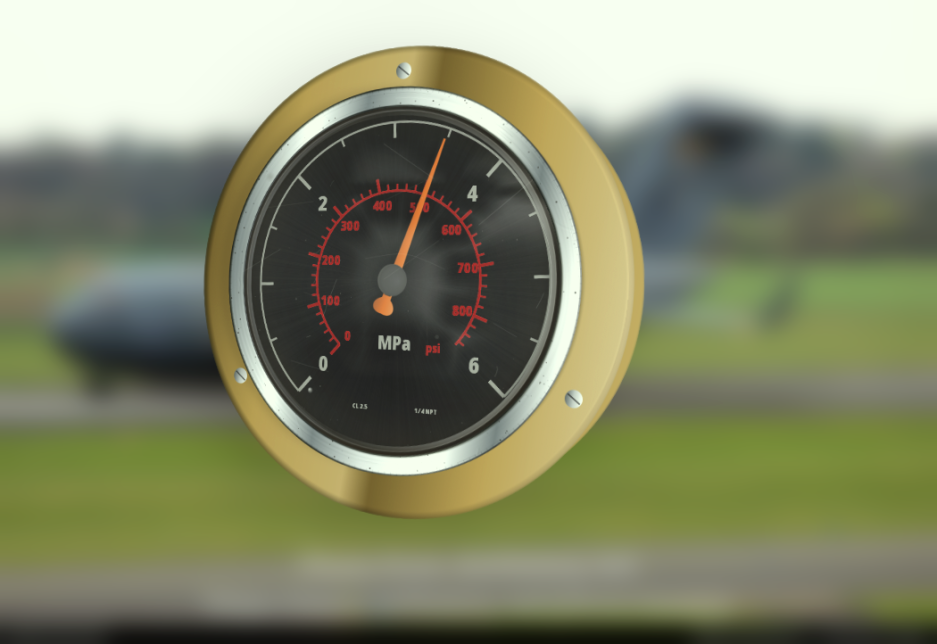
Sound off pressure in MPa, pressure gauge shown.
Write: 3.5 MPa
